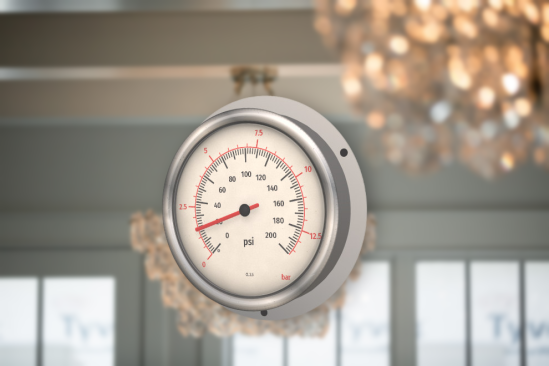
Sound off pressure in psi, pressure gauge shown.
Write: 20 psi
